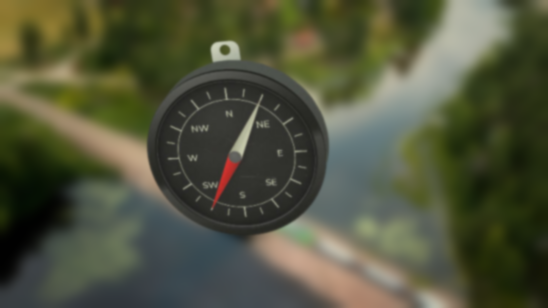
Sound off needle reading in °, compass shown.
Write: 210 °
